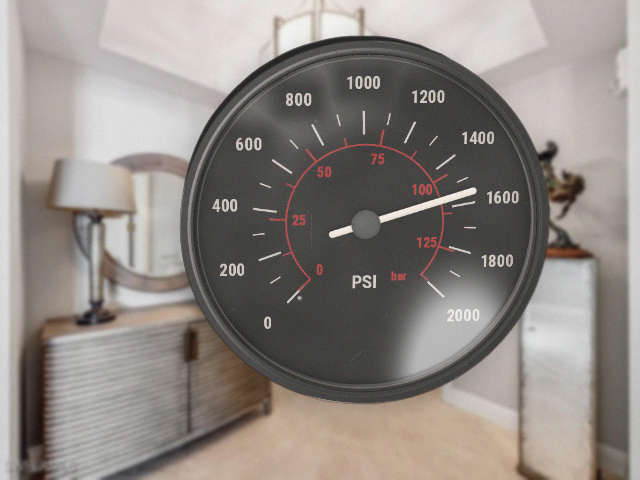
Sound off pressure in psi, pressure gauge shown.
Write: 1550 psi
